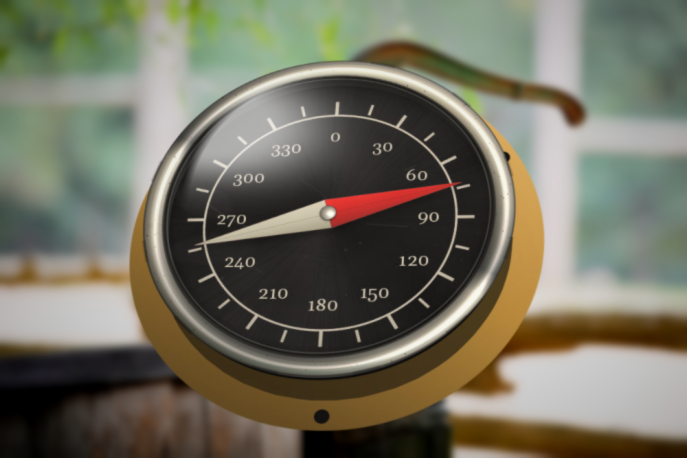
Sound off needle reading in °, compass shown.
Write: 75 °
